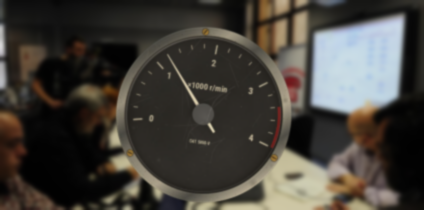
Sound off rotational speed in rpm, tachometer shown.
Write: 1200 rpm
